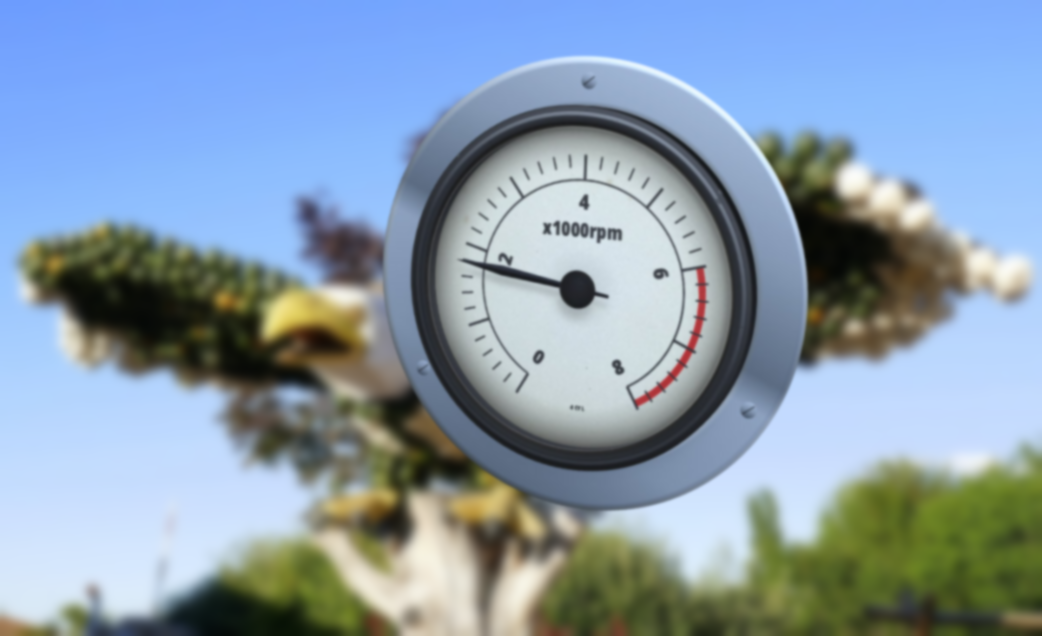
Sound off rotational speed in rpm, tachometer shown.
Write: 1800 rpm
